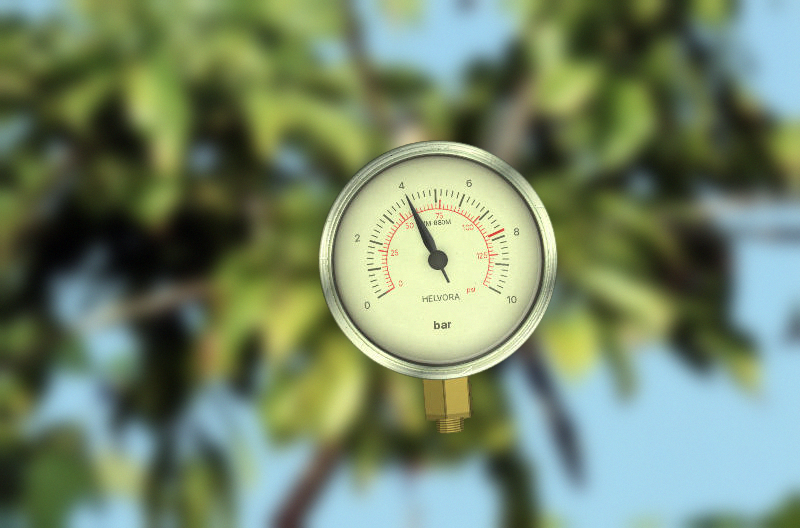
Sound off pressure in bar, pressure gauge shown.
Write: 4 bar
